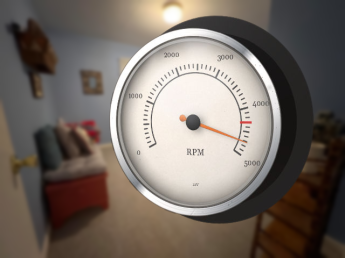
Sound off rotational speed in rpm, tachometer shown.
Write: 4700 rpm
